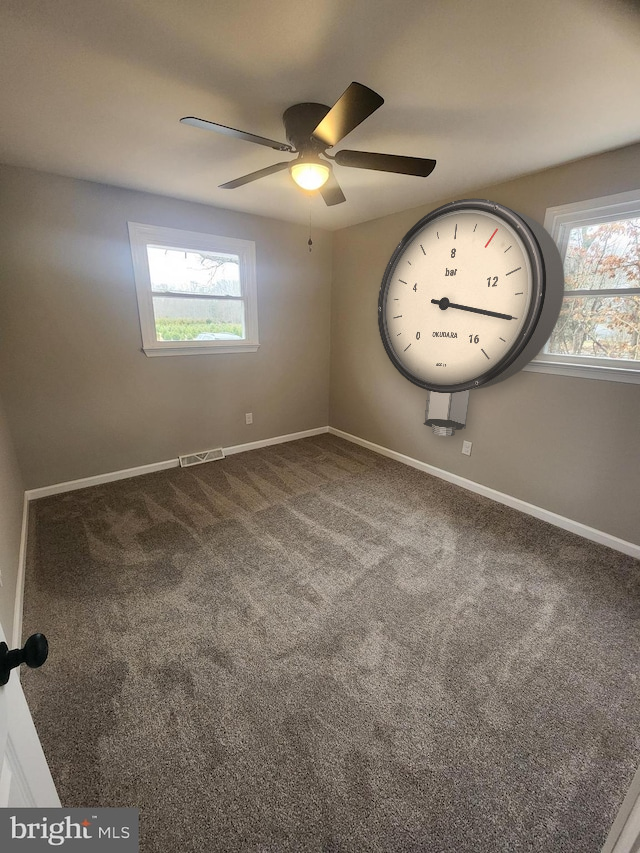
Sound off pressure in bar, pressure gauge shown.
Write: 14 bar
